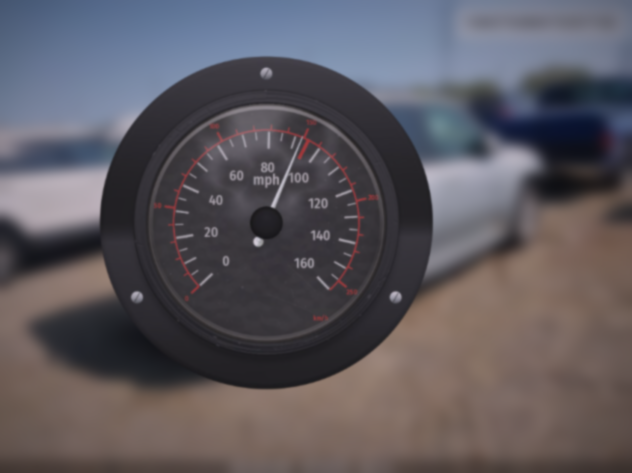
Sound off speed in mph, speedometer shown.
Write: 92.5 mph
